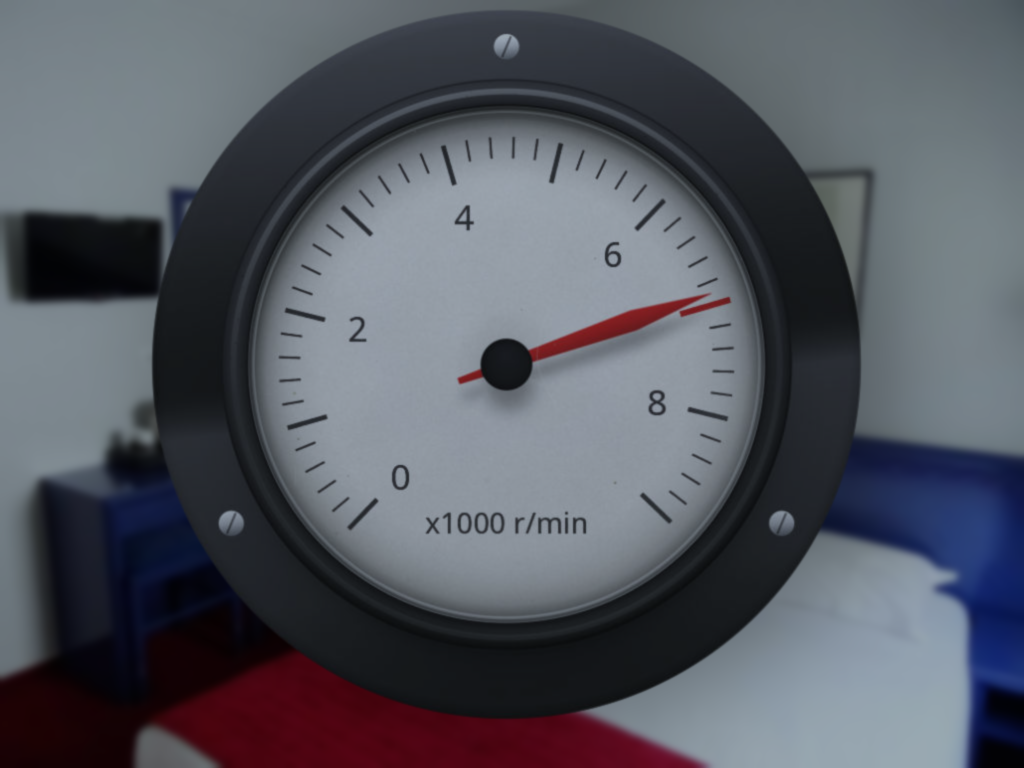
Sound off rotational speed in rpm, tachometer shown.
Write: 6900 rpm
